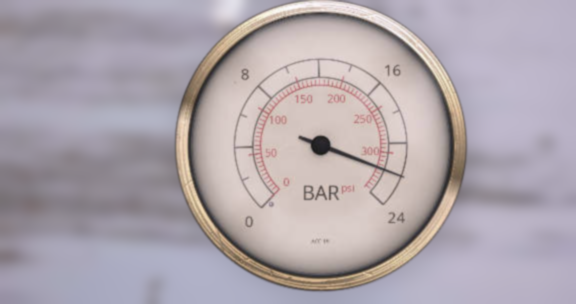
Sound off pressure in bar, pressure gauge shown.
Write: 22 bar
